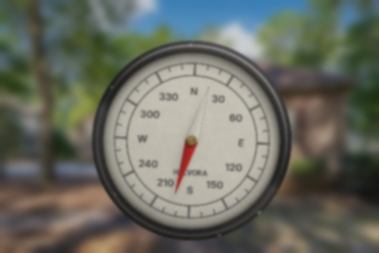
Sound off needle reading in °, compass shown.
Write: 195 °
